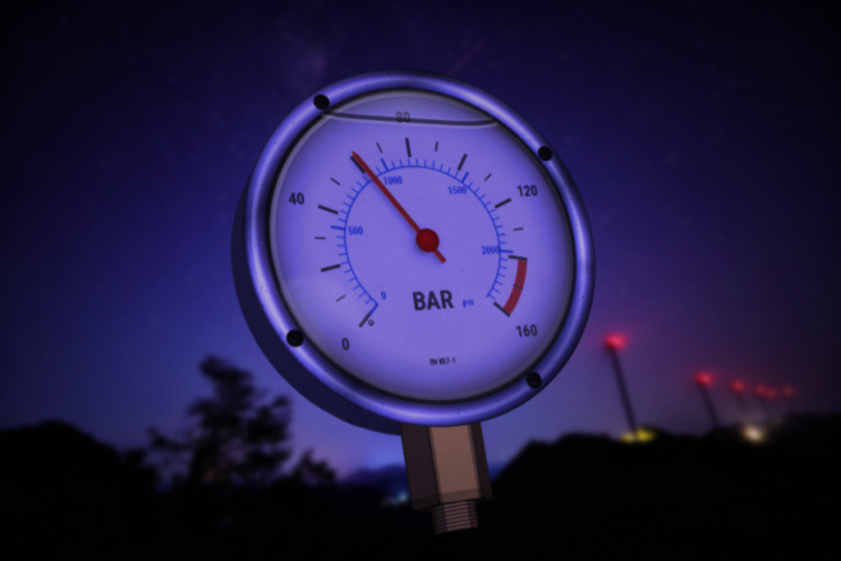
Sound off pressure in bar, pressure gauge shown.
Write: 60 bar
